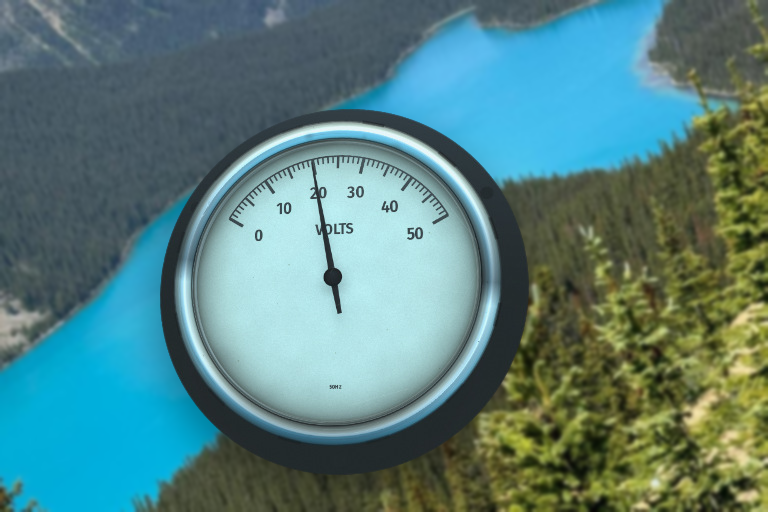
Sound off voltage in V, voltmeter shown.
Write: 20 V
